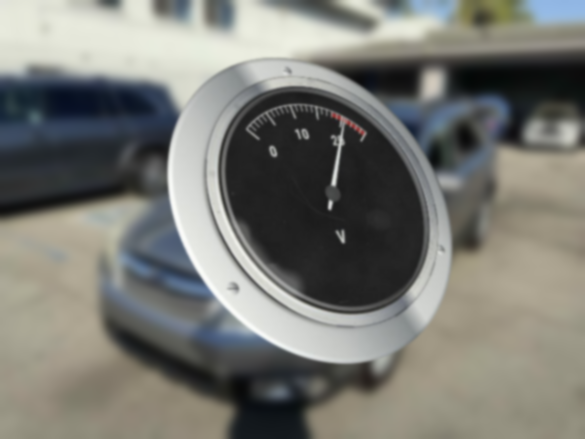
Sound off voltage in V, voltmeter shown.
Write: 20 V
